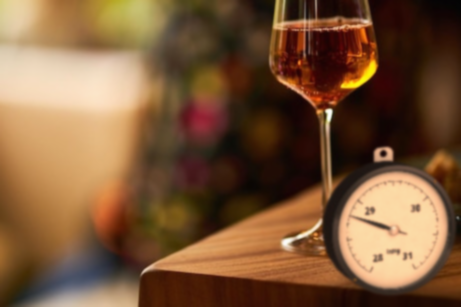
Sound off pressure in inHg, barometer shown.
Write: 28.8 inHg
